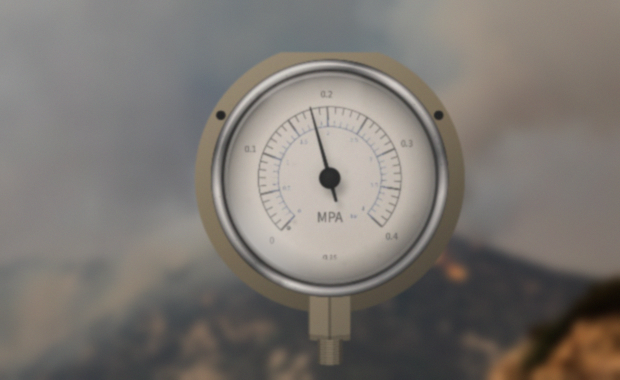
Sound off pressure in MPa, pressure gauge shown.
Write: 0.18 MPa
